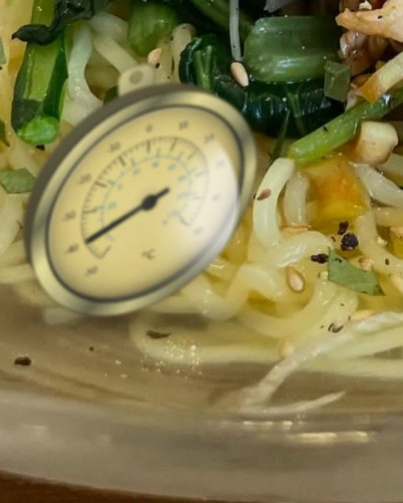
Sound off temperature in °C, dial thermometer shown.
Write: -40 °C
